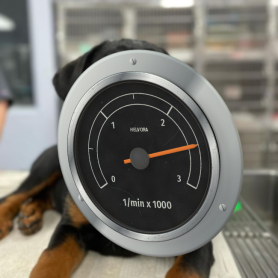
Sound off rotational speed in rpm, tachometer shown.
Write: 2500 rpm
